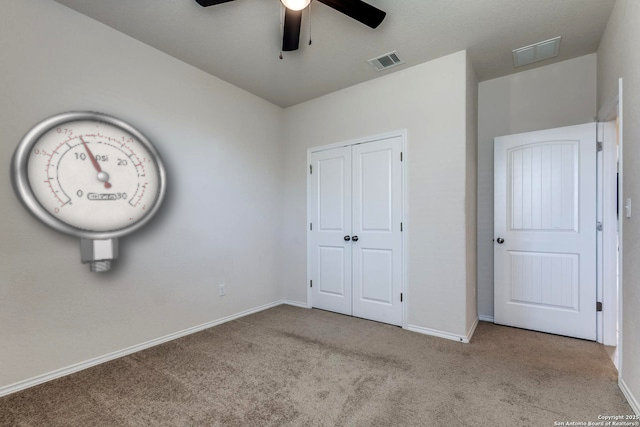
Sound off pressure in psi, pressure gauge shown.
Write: 12 psi
